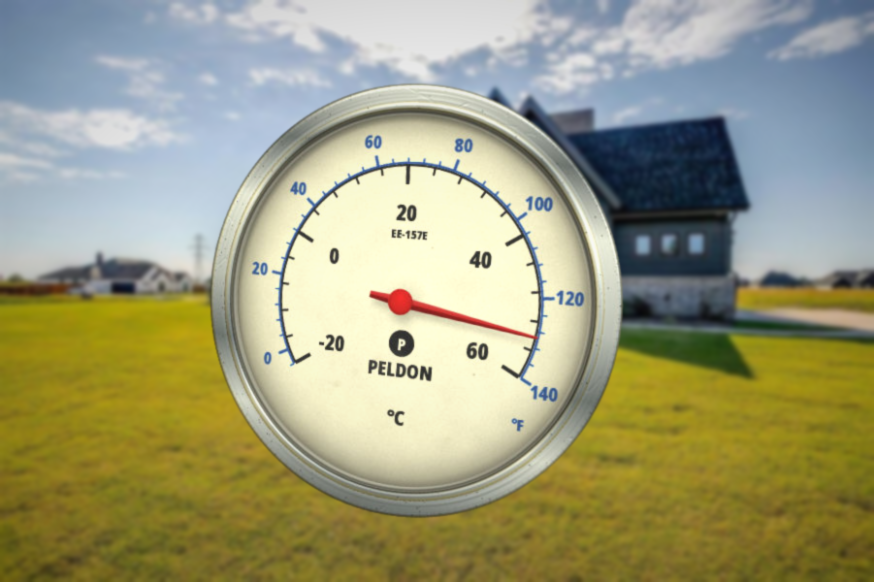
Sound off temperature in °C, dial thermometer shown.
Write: 54 °C
